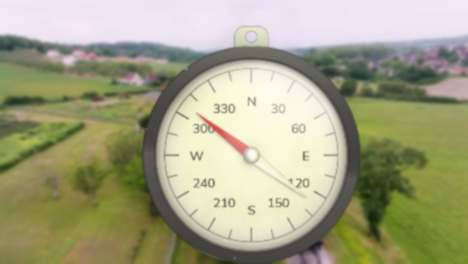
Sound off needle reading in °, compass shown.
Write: 307.5 °
